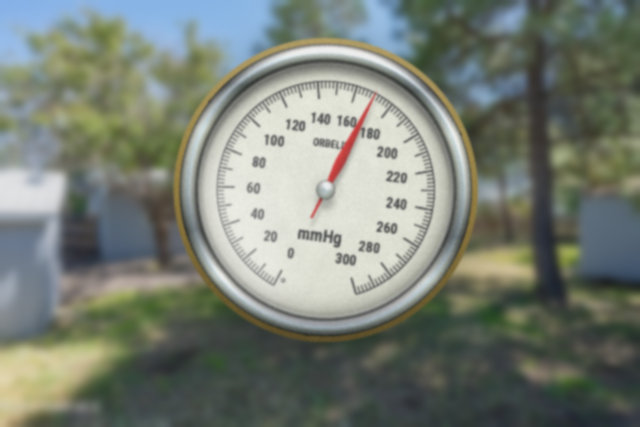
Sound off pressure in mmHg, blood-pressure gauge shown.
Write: 170 mmHg
